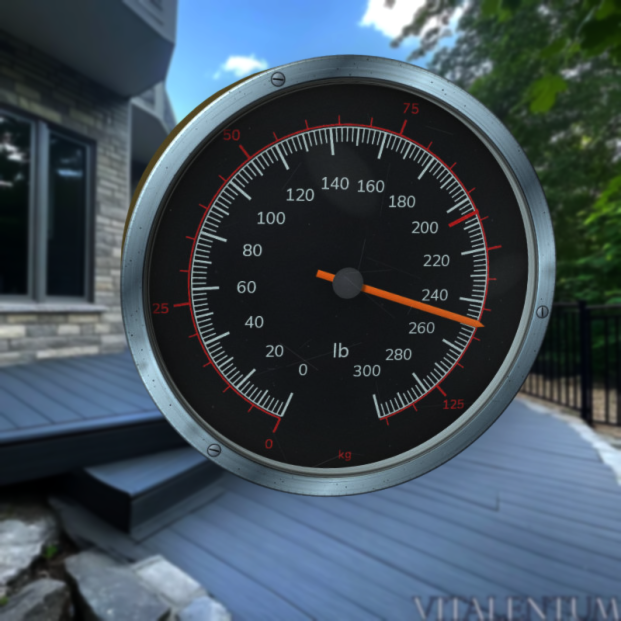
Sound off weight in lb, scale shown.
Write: 248 lb
